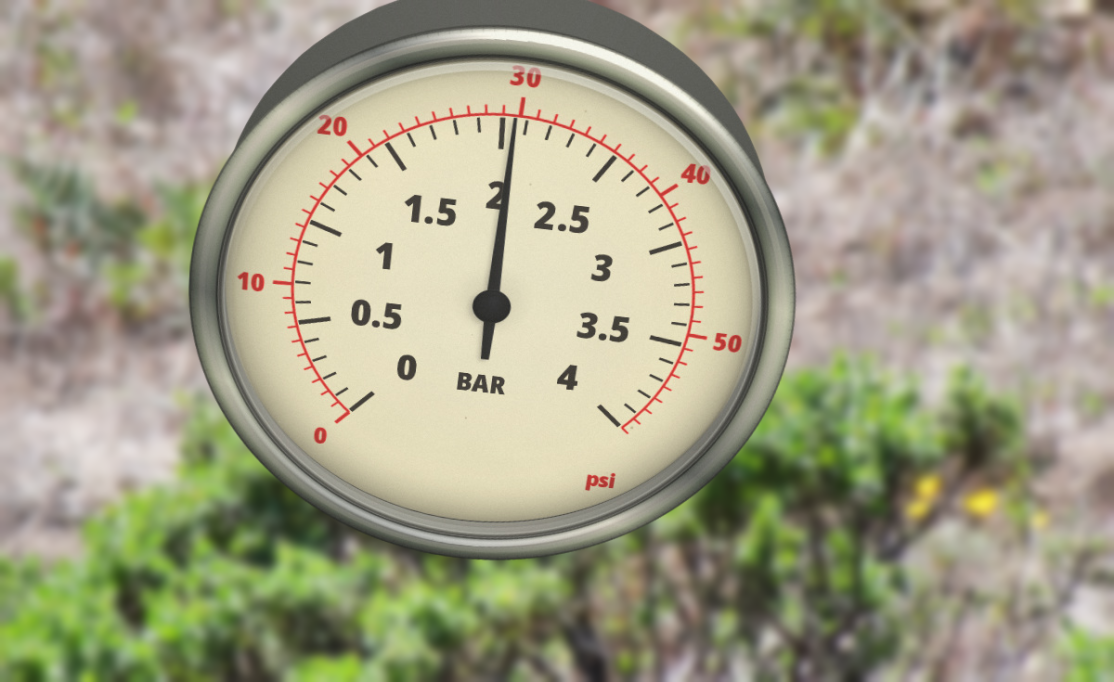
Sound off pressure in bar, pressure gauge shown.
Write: 2.05 bar
